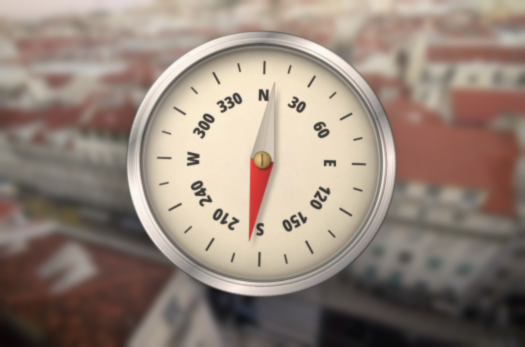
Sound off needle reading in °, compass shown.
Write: 187.5 °
